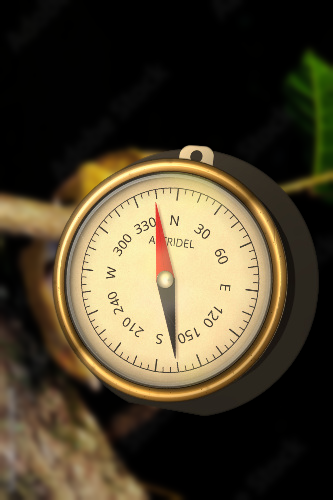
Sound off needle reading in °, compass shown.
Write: 345 °
